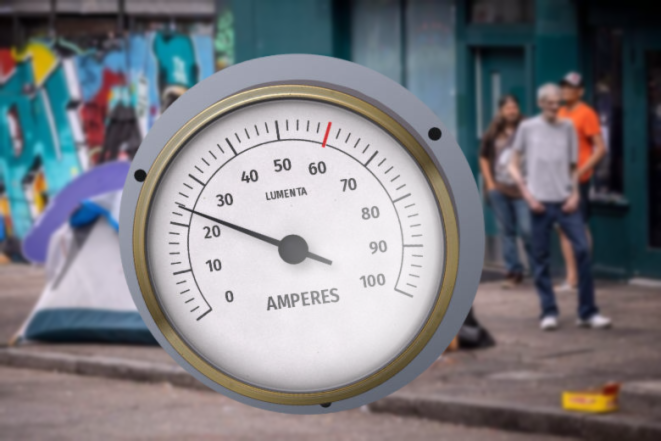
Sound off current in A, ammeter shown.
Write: 24 A
